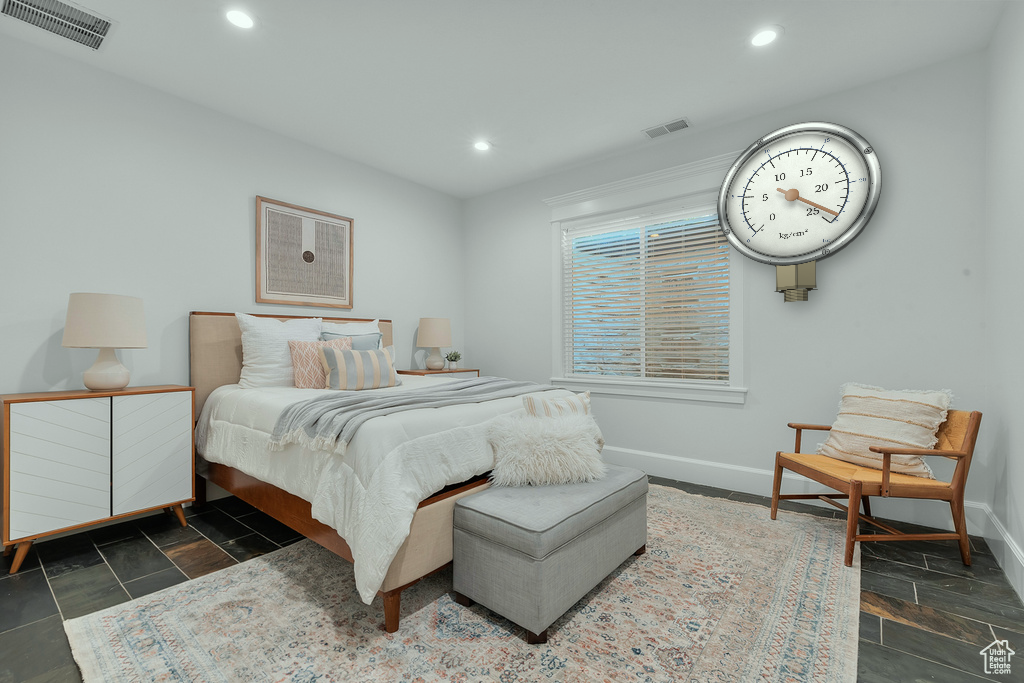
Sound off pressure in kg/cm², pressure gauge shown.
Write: 24 kg/cm²
